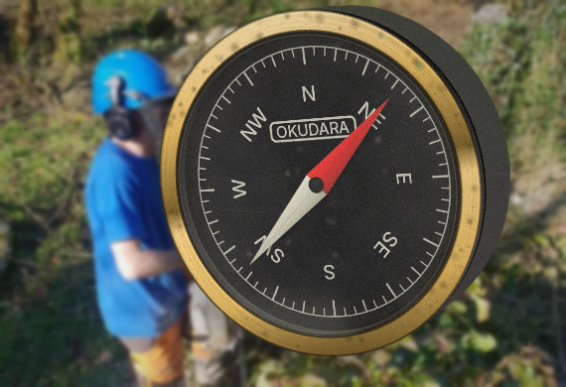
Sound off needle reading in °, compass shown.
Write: 47.5 °
